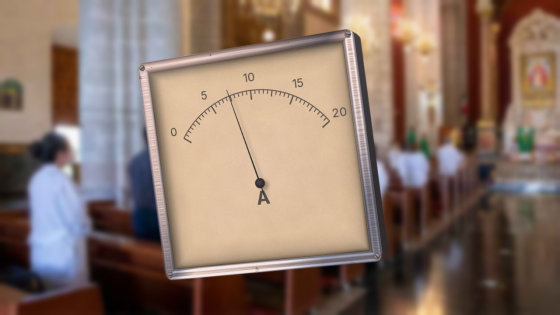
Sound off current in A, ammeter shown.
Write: 7.5 A
